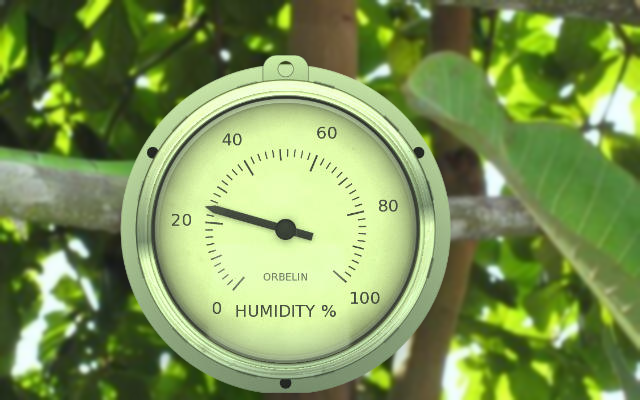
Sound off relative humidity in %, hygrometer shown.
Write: 24 %
